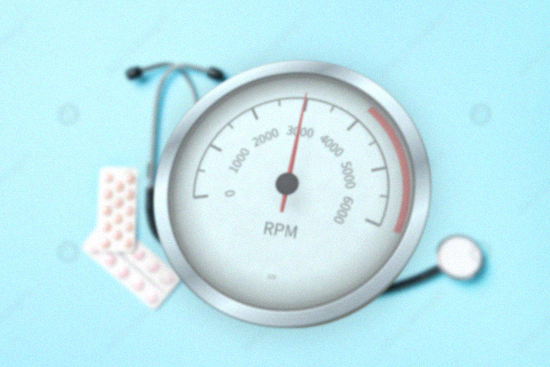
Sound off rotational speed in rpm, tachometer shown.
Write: 3000 rpm
